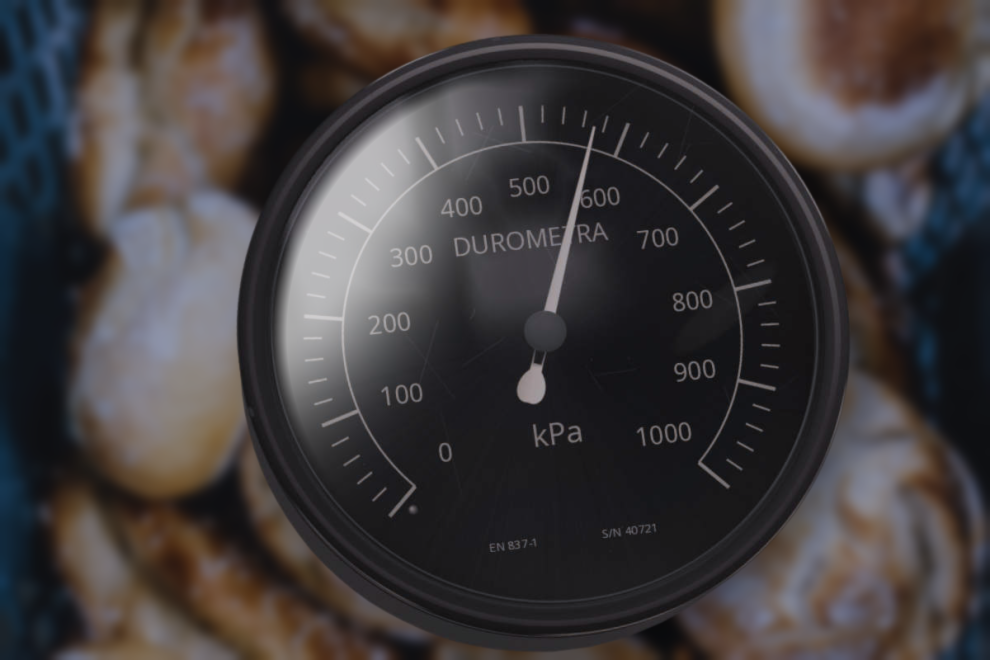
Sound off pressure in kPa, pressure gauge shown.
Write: 570 kPa
